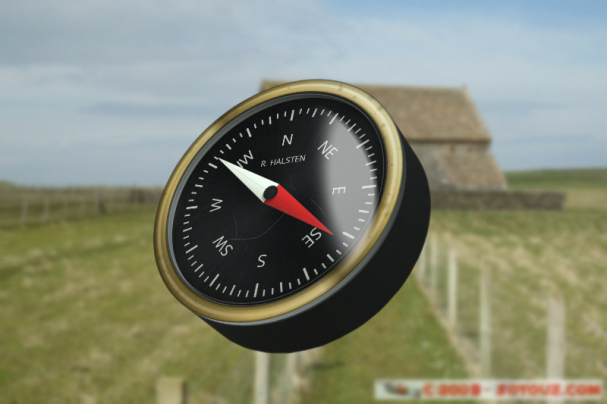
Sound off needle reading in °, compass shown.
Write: 125 °
